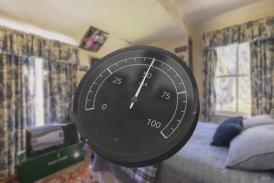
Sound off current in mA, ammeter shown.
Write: 50 mA
